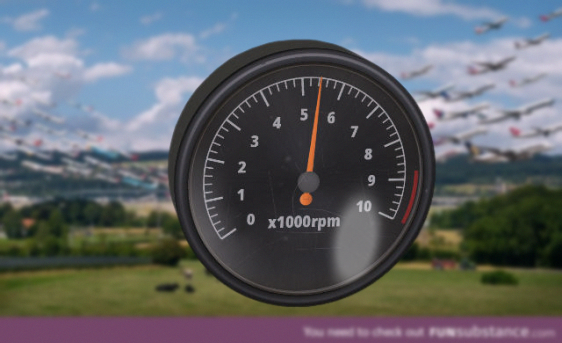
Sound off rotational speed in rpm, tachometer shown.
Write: 5400 rpm
